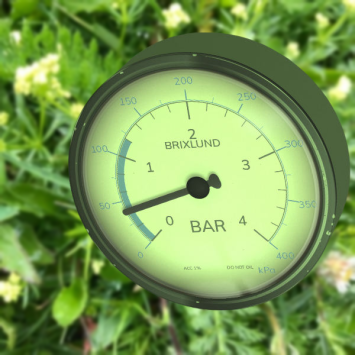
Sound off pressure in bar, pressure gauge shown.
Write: 0.4 bar
